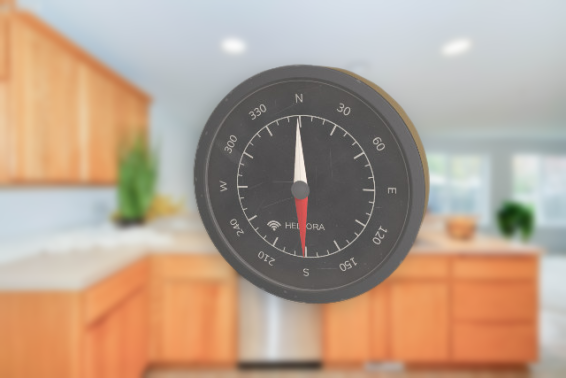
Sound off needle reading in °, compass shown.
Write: 180 °
